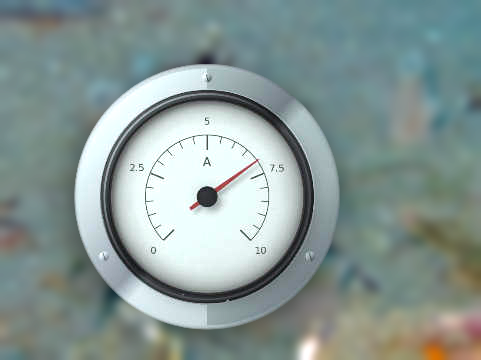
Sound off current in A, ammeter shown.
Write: 7 A
